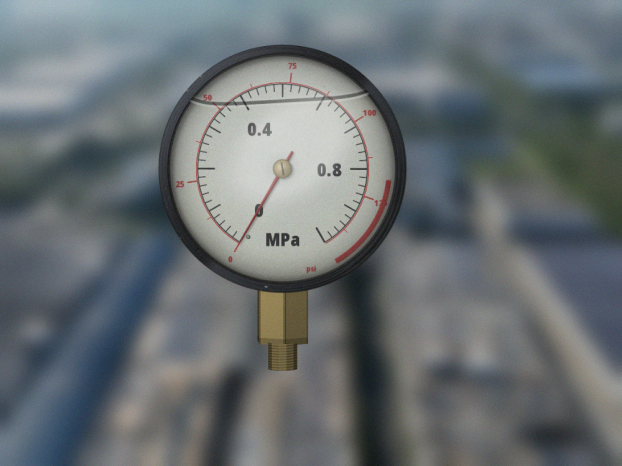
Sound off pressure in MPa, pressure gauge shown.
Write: 0 MPa
